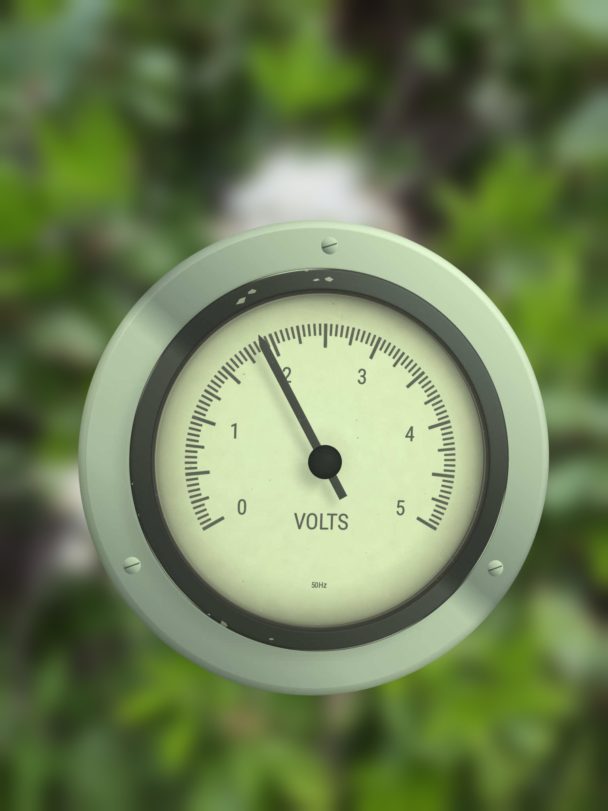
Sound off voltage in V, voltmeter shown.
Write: 1.9 V
